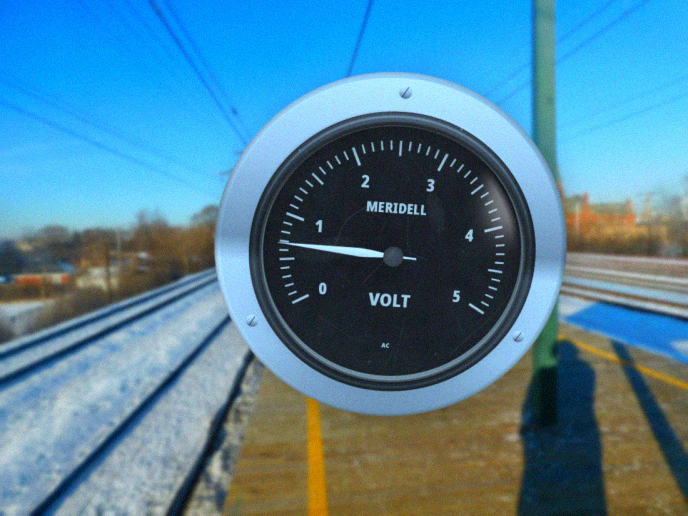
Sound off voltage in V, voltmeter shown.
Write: 0.7 V
